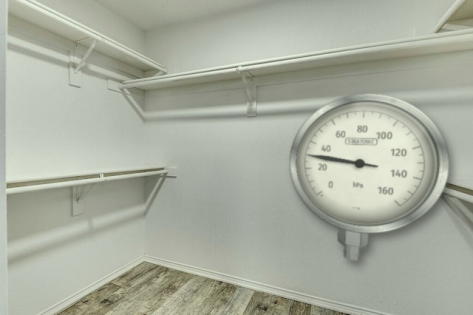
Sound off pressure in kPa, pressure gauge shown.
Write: 30 kPa
